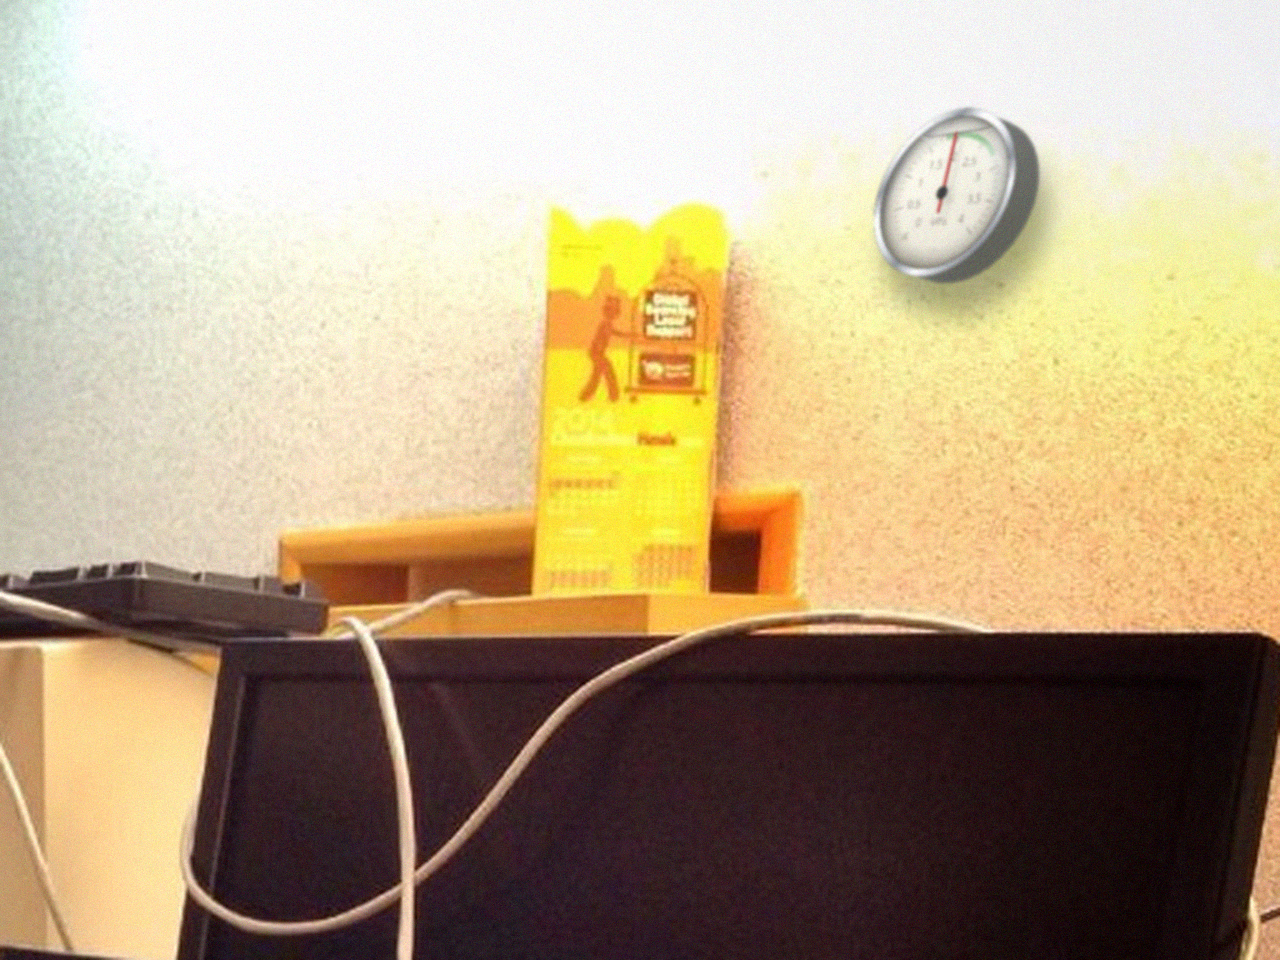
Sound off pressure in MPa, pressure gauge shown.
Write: 2 MPa
